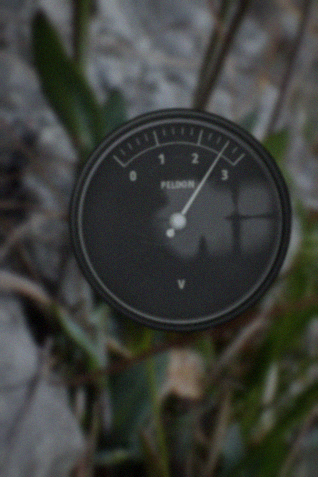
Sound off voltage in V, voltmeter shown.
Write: 2.6 V
